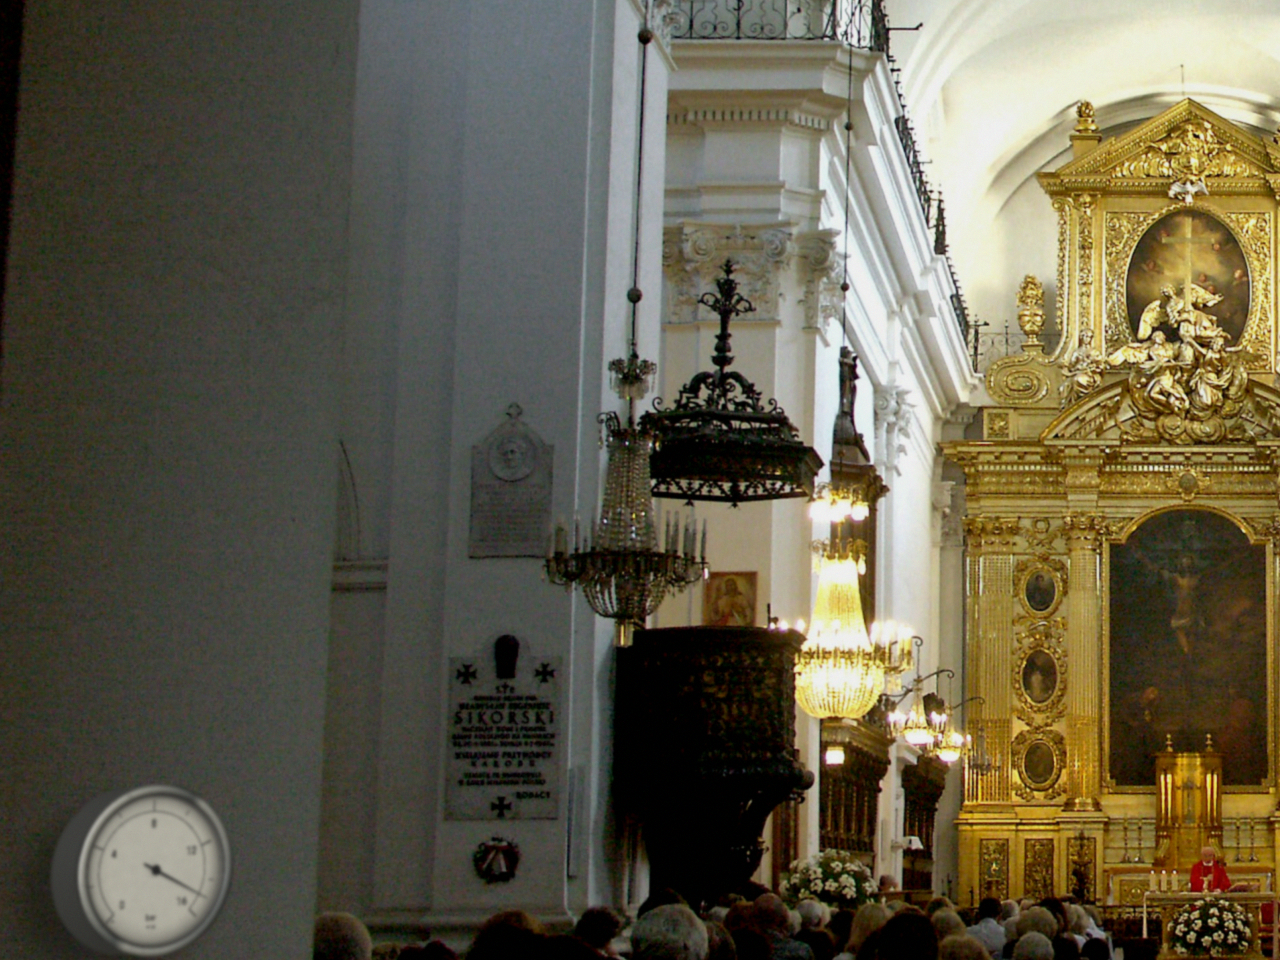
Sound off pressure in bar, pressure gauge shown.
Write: 15 bar
